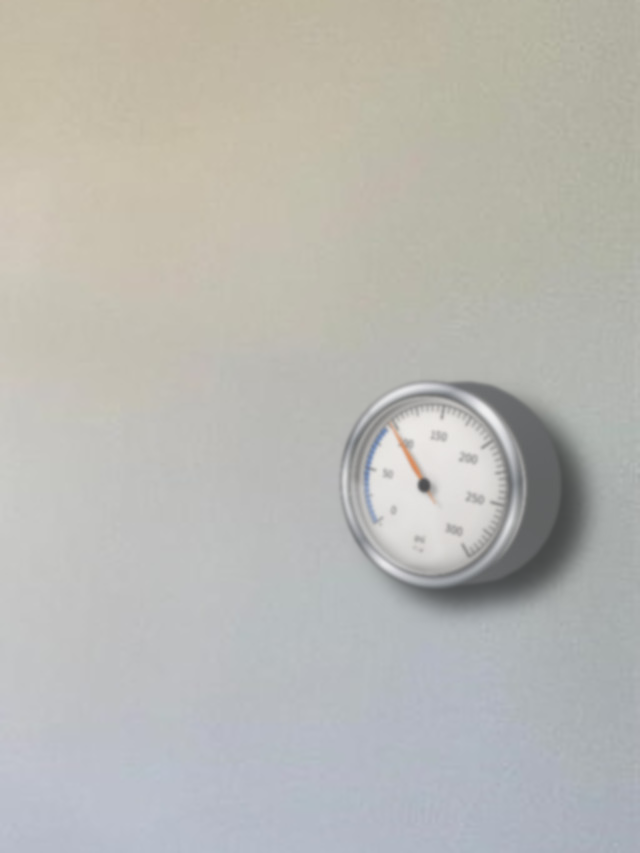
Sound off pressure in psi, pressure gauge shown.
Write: 100 psi
